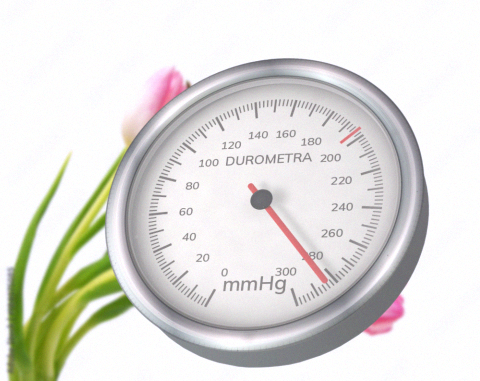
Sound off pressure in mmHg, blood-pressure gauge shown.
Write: 284 mmHg
